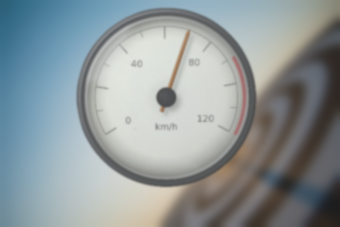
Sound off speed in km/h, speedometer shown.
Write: 70 km/h
